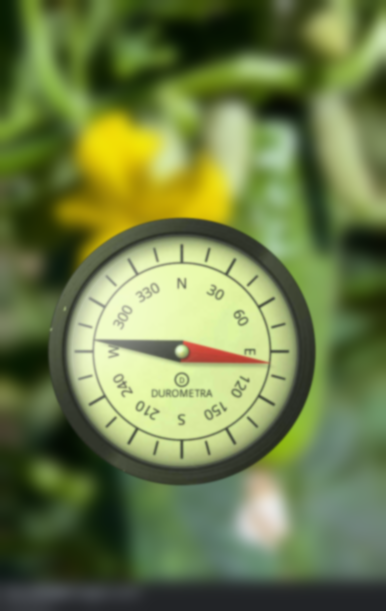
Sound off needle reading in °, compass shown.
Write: 97.5 °
